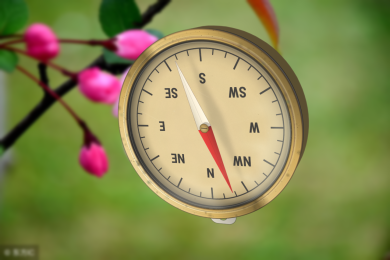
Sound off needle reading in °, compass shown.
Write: 340 °
